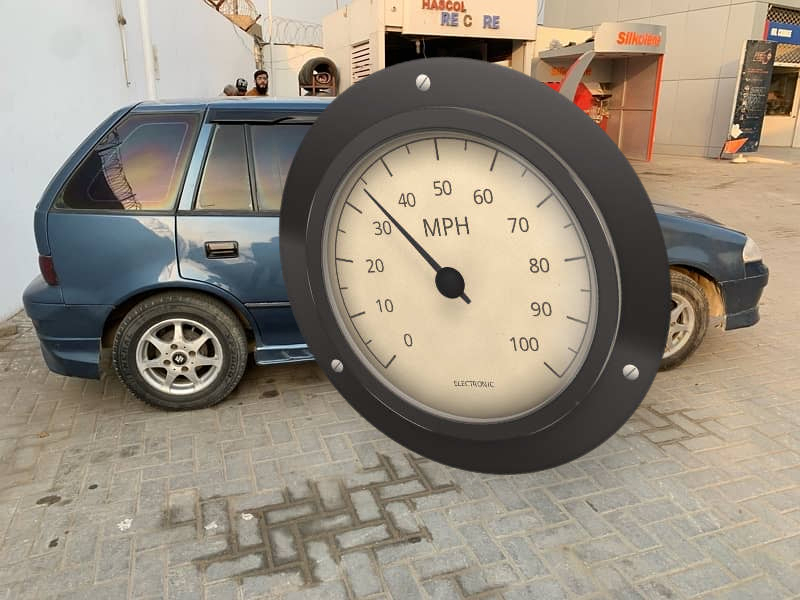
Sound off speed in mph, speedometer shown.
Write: 35 mph
